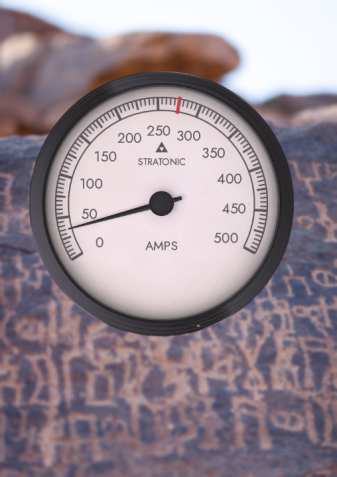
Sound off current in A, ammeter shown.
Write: 35 A
